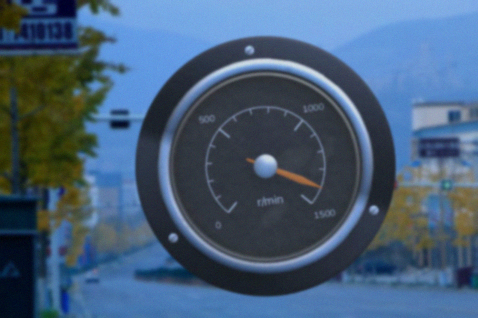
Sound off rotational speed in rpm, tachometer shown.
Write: 1400 rpm
